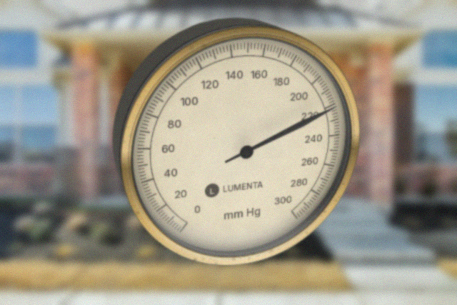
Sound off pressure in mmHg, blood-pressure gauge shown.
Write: 220 mmHg
